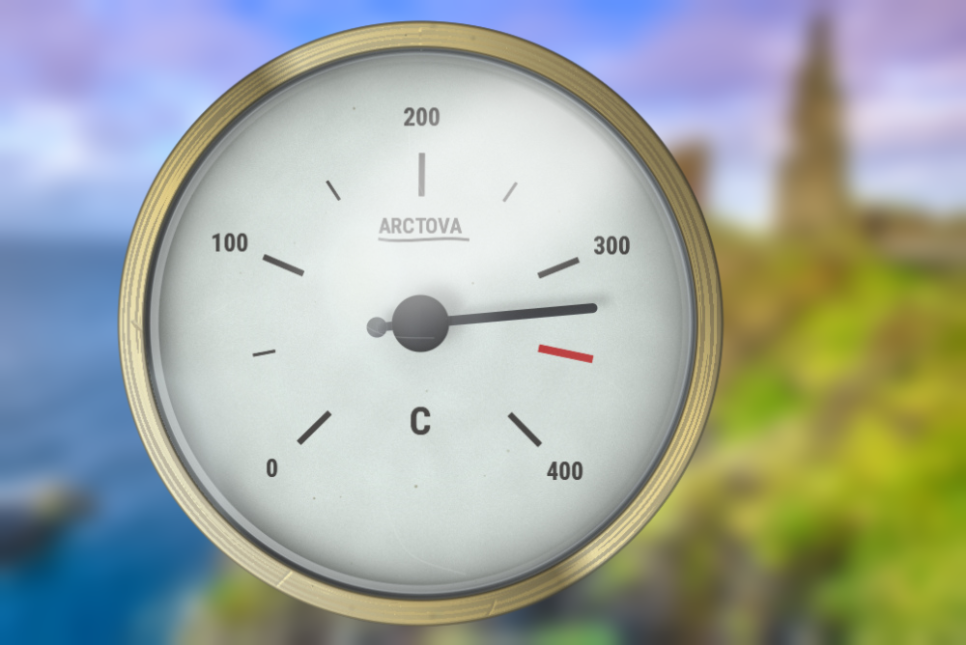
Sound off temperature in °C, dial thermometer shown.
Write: 325 °C
